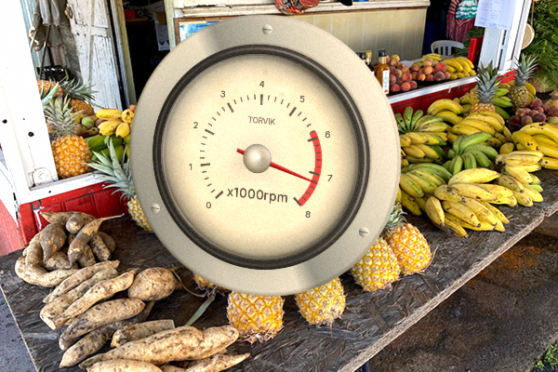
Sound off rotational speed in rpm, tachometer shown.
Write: 7200 rpm
